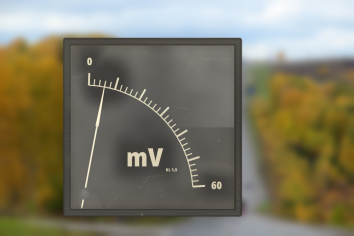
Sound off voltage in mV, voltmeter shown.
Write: 6 mV
